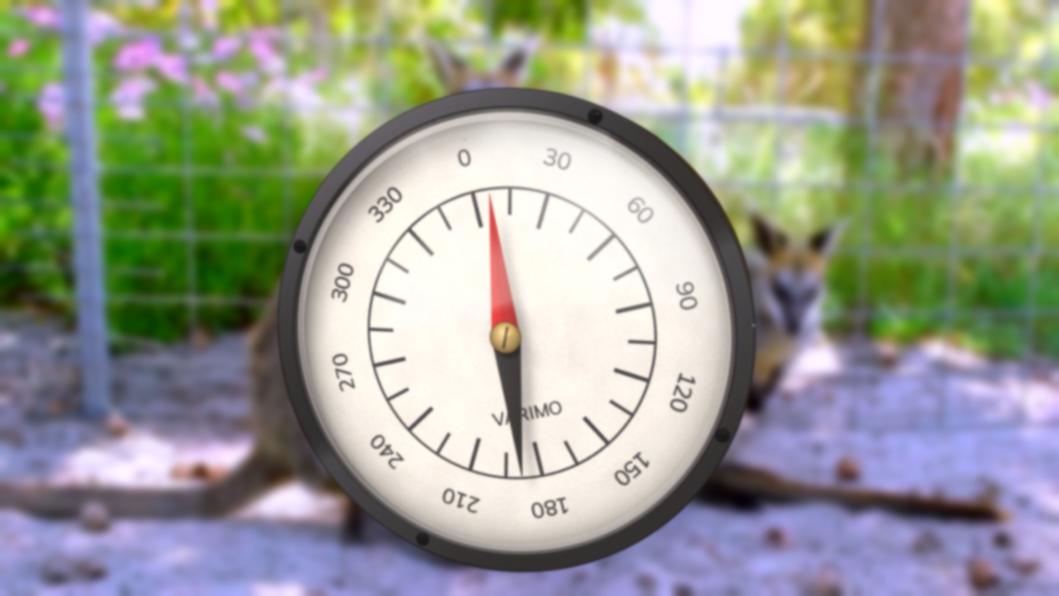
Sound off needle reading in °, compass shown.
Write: 7.5 °
